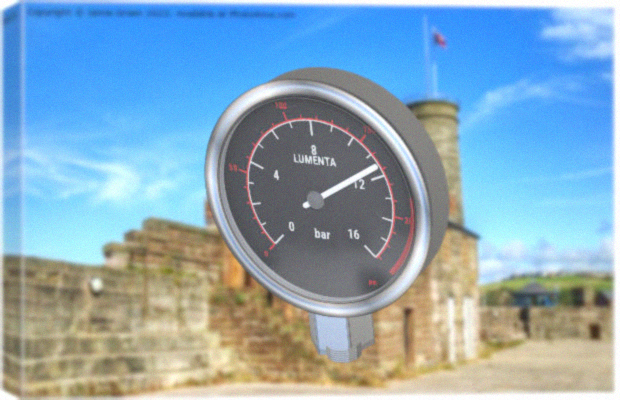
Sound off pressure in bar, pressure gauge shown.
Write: 11.5 bar
